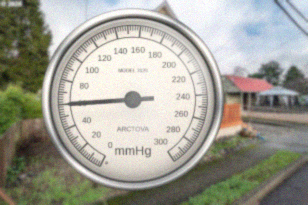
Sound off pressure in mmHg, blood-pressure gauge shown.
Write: 60 mmHg
